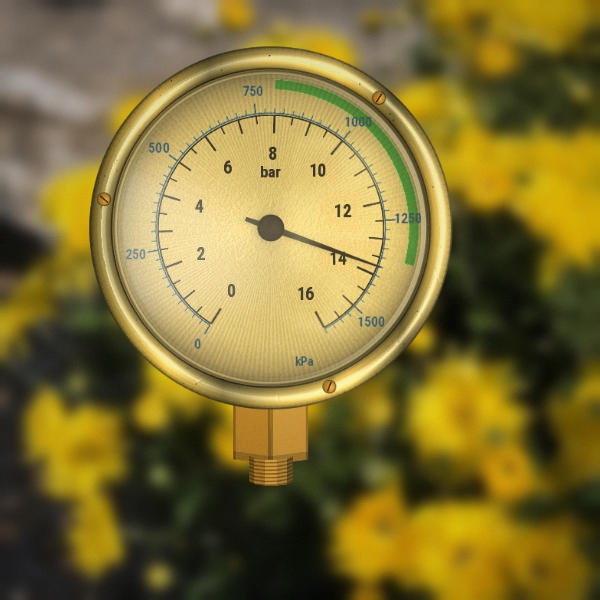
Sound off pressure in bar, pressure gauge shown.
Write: 13.75 bar
